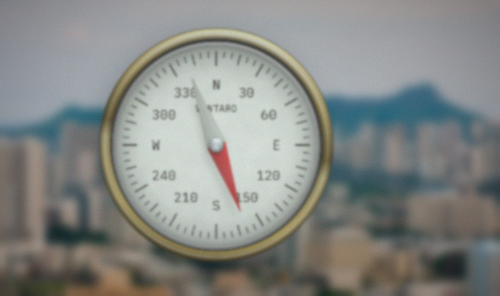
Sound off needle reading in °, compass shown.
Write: 160 °
